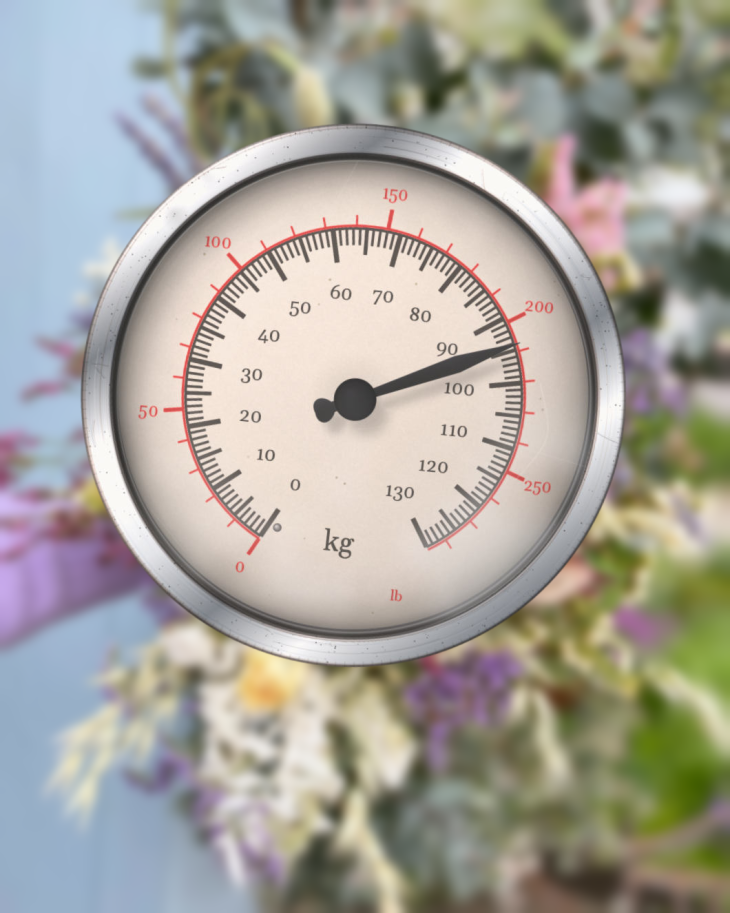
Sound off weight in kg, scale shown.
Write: 94 kg
